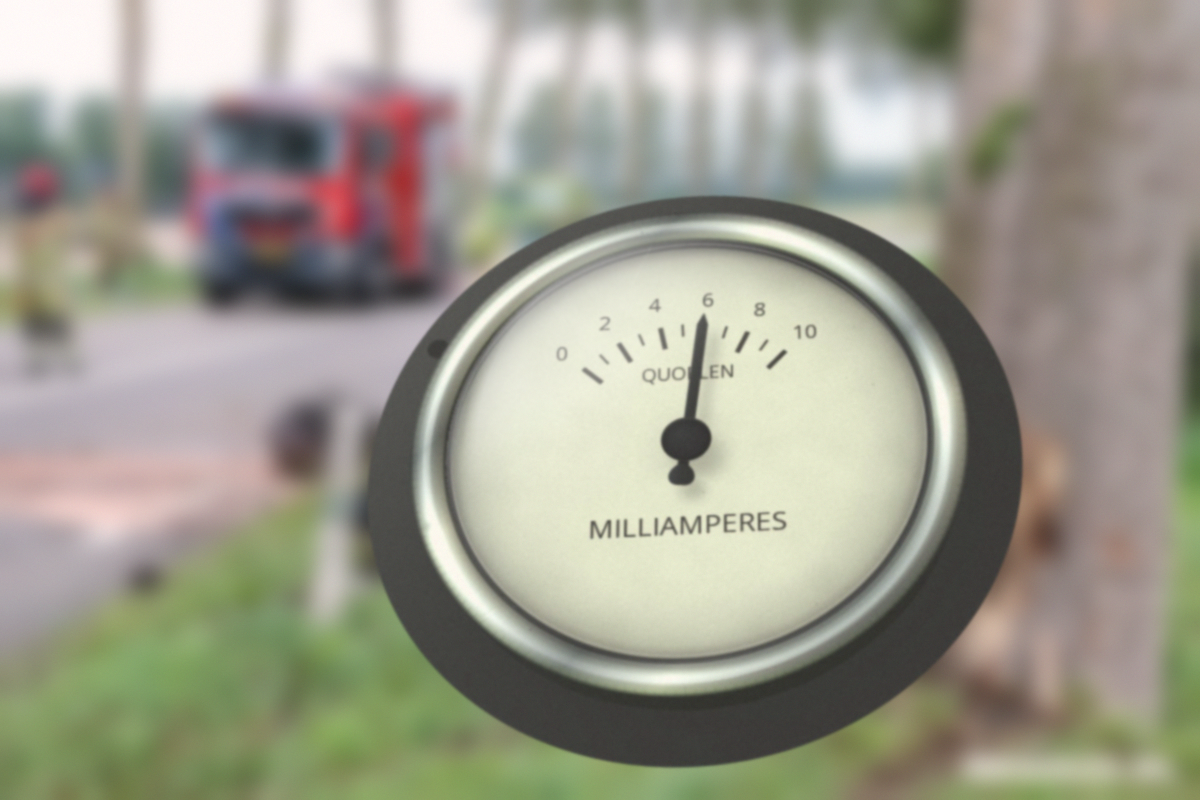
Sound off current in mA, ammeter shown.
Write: 6 mA
